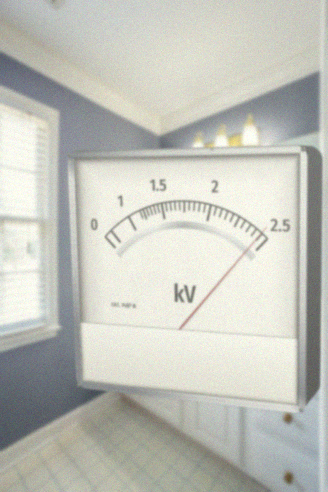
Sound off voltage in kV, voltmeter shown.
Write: 2.45 kV
